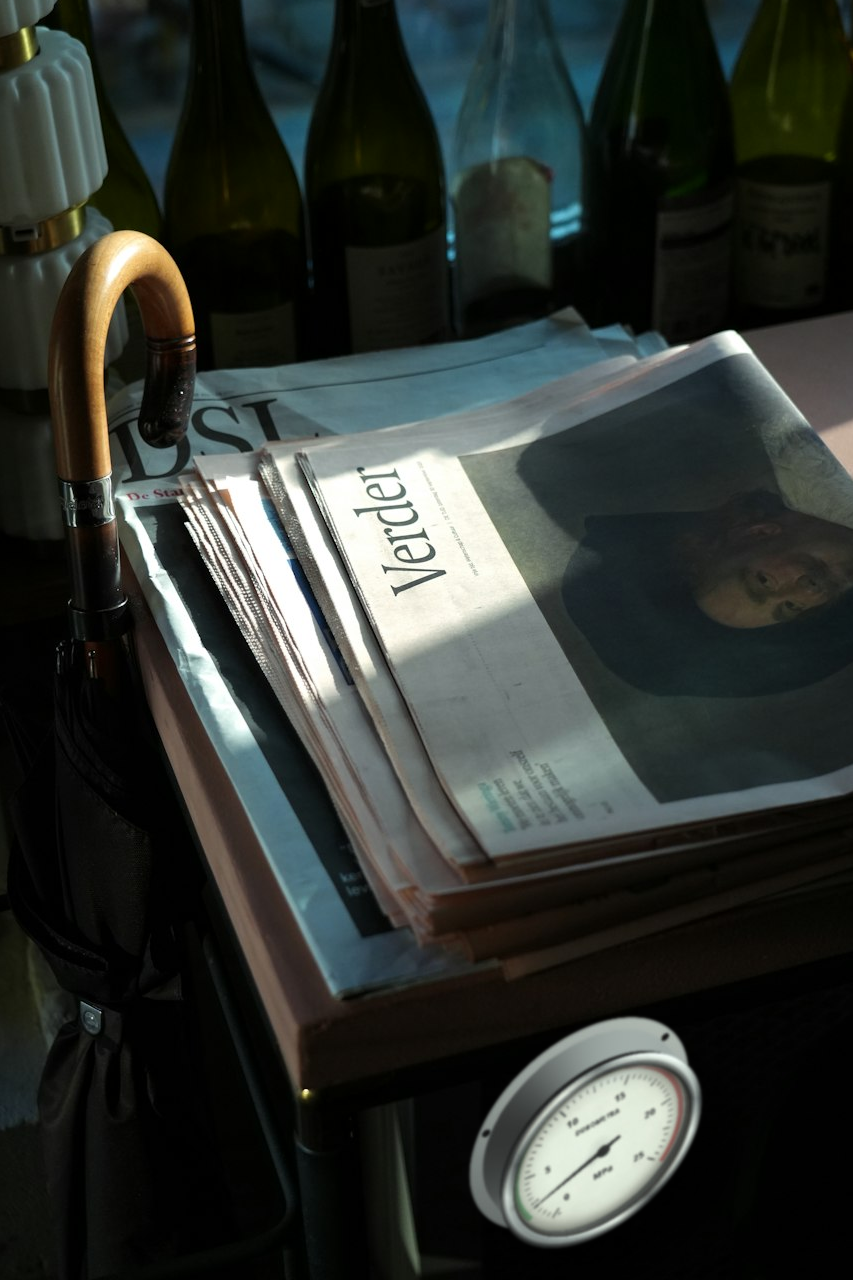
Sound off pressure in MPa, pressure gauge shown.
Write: 2.5 MPa
